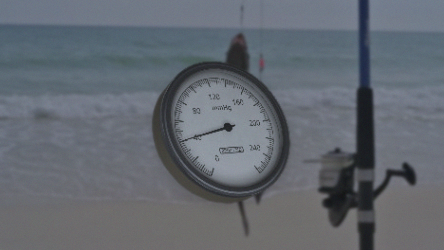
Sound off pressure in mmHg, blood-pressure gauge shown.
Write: 40 mmHg
